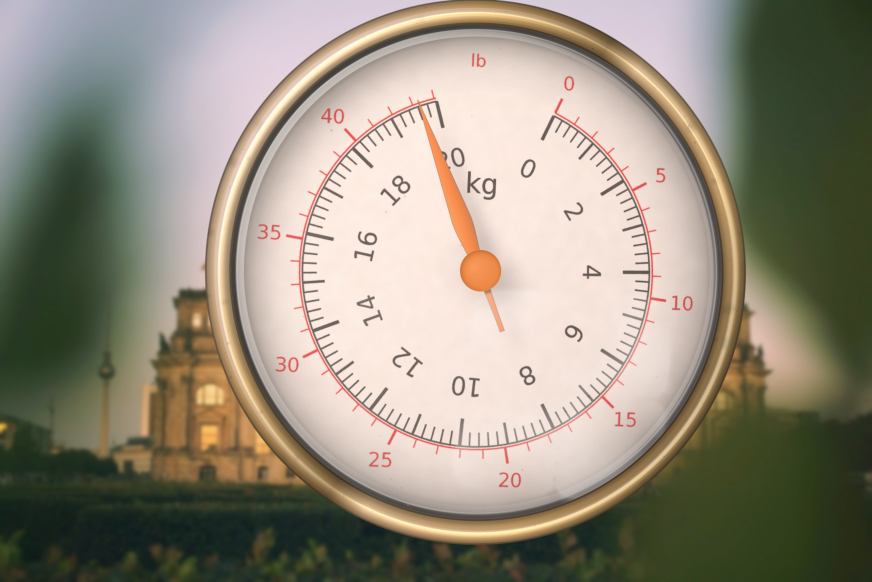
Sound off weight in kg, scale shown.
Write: 19.6 kg
